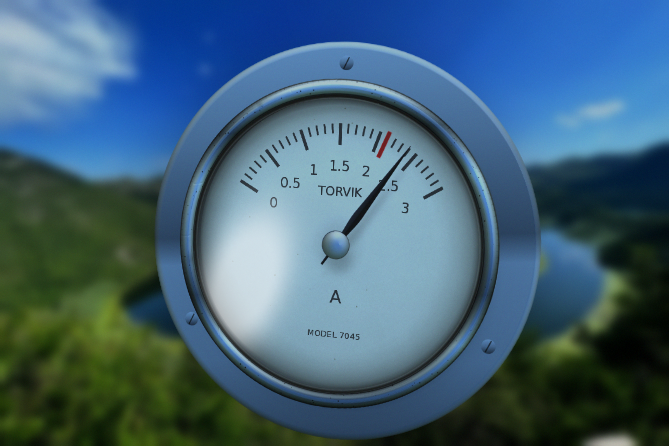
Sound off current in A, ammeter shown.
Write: 2.4 A
